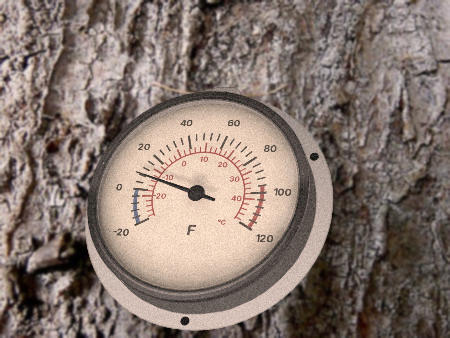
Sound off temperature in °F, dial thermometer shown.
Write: 8 °F
